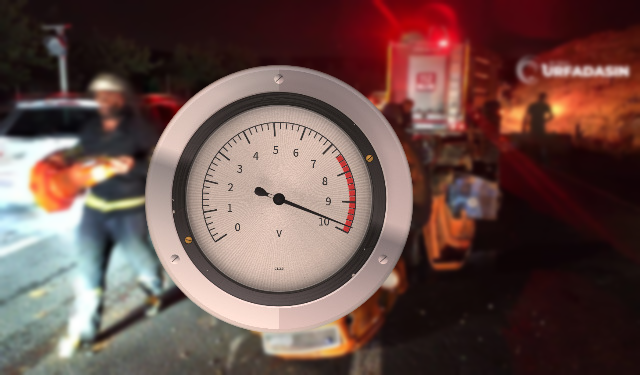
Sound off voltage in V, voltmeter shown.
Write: 9.8 V
